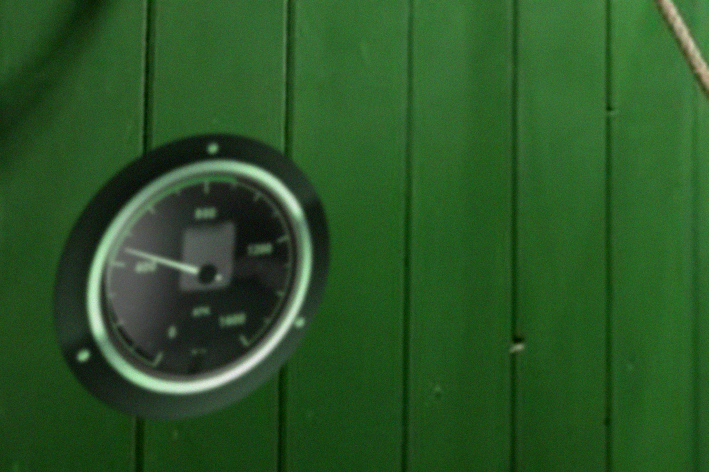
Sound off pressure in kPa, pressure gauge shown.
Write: 450 kPa
